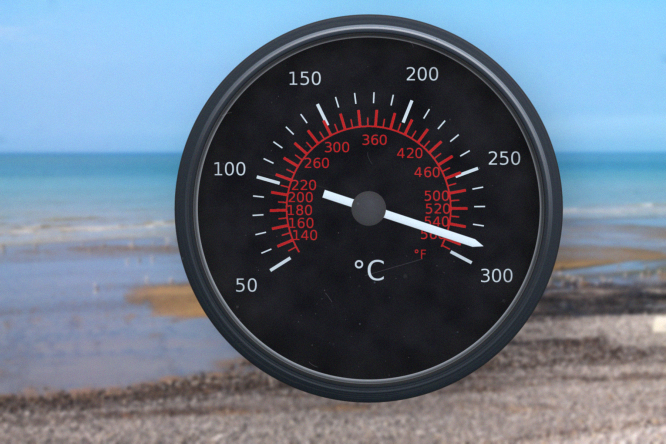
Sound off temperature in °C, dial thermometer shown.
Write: 290 °C
